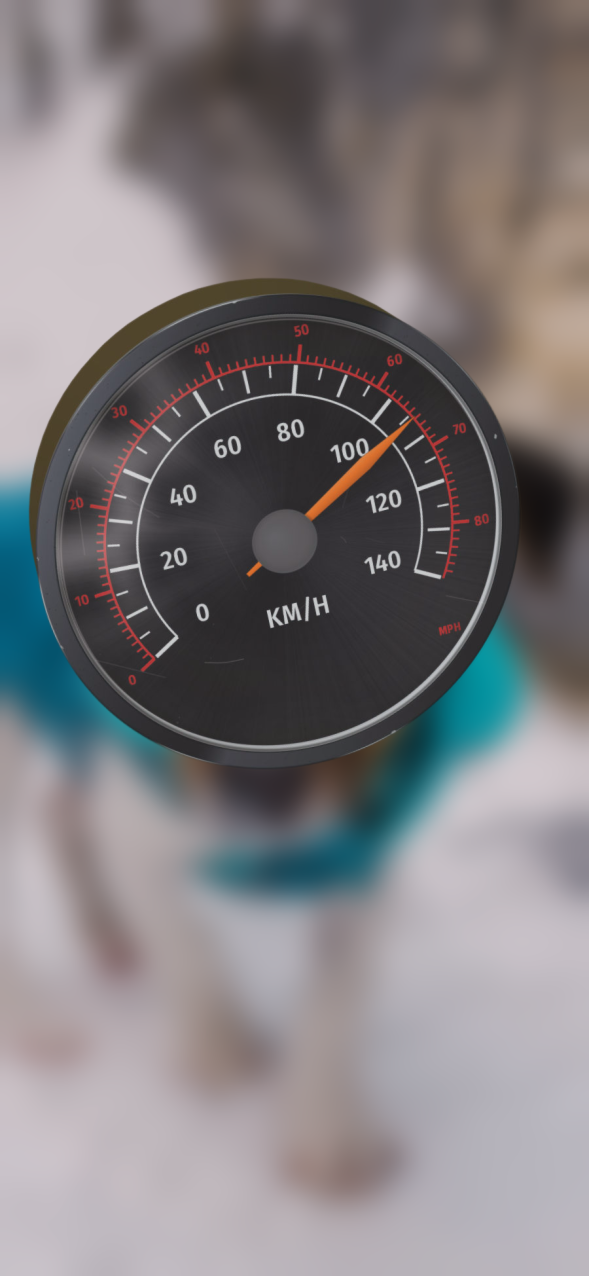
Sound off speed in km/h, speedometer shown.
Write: 105 km/h
